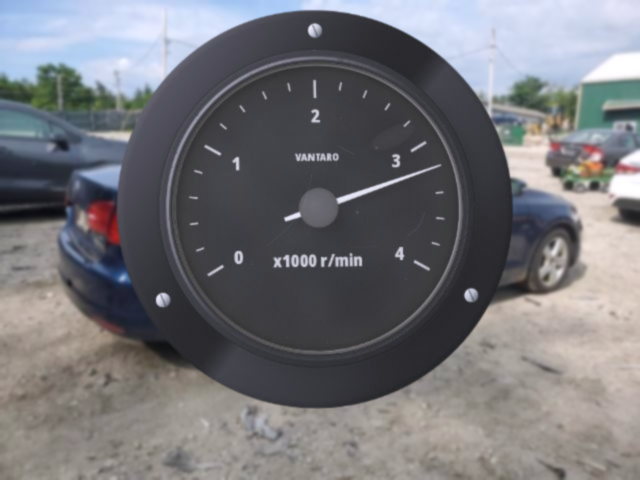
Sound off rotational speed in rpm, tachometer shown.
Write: 3200 rpm
